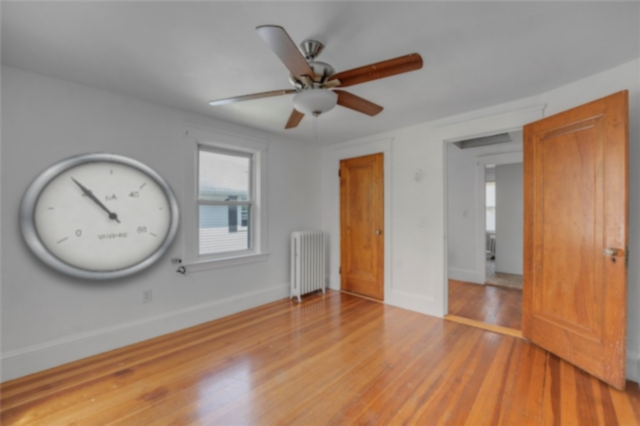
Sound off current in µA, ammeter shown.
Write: 20 µA
